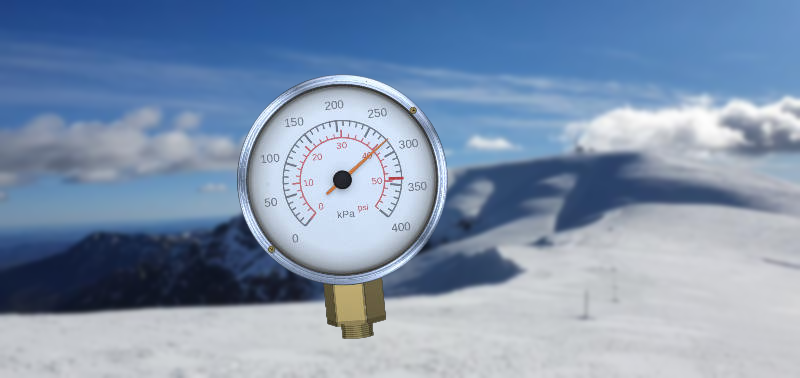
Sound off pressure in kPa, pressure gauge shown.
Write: 280 kPa
